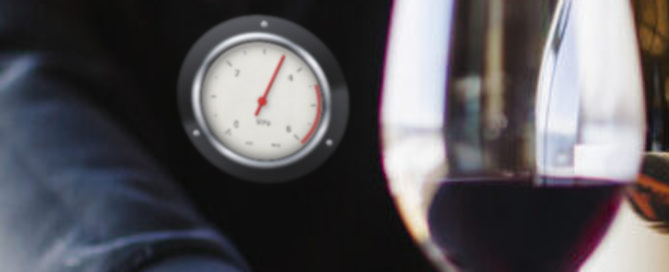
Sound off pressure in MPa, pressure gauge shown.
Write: 3.5 MPa
